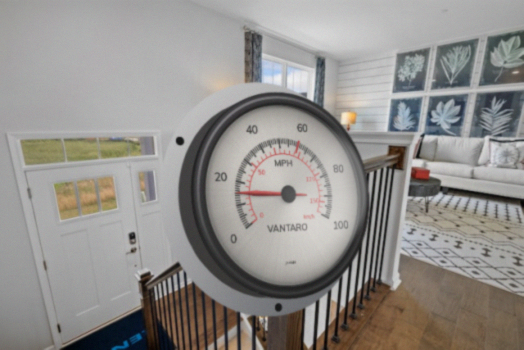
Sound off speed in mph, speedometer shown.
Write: 15 mph
